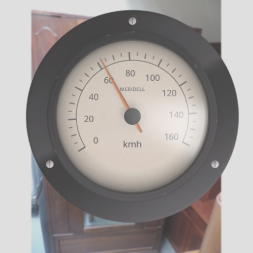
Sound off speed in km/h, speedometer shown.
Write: 62.5 km/h
